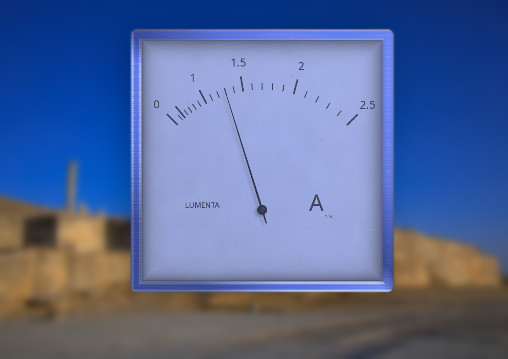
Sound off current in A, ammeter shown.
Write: 1.3 A
